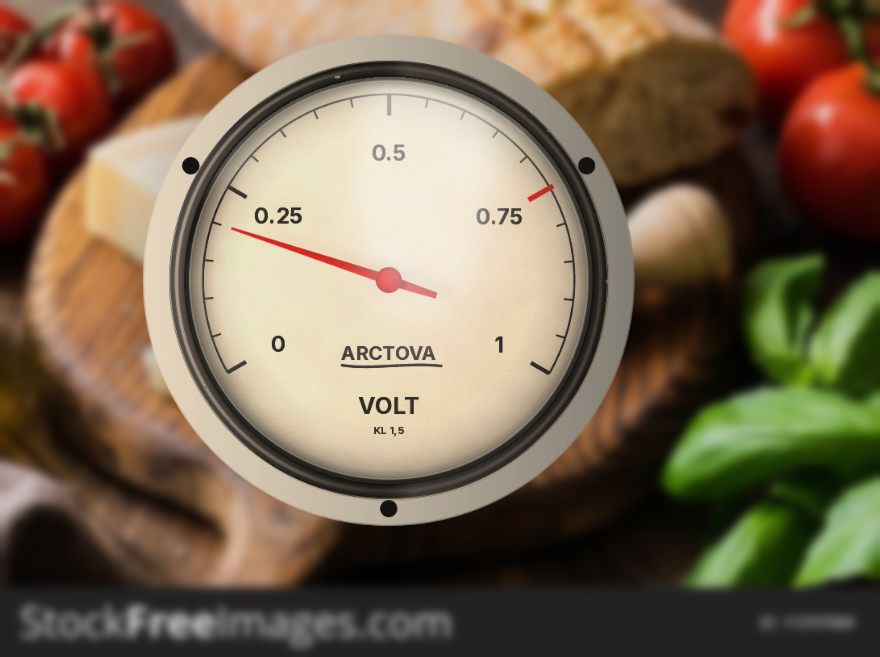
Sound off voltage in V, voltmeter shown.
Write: 0.2 V
